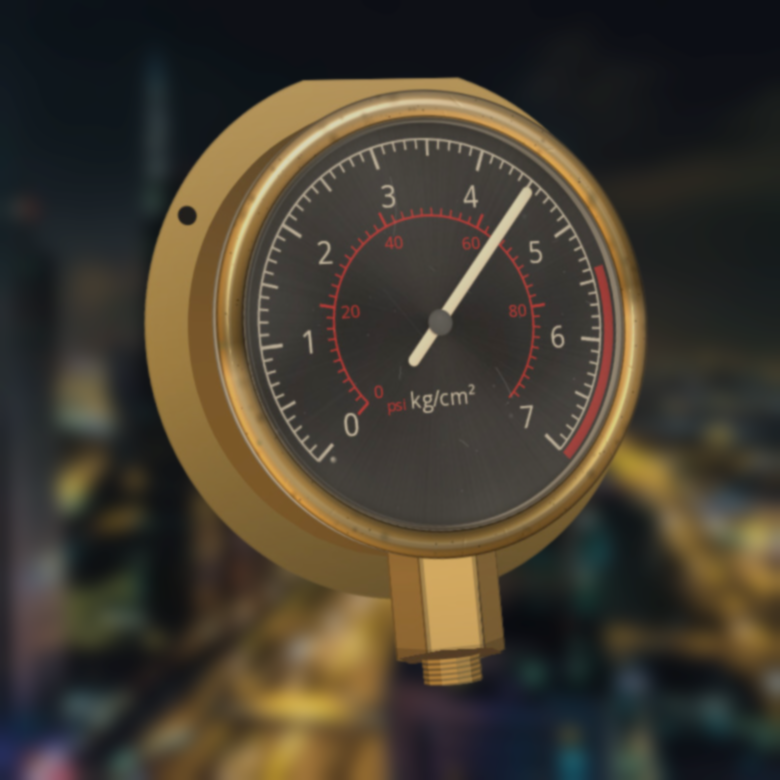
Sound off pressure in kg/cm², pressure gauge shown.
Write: 4.5 kg/cm²
